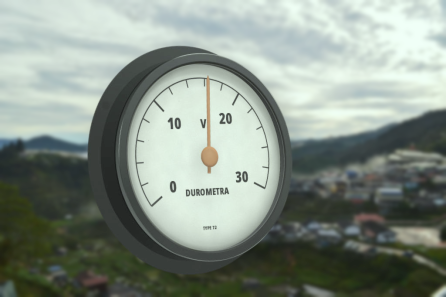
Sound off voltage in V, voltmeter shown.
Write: 16 V
